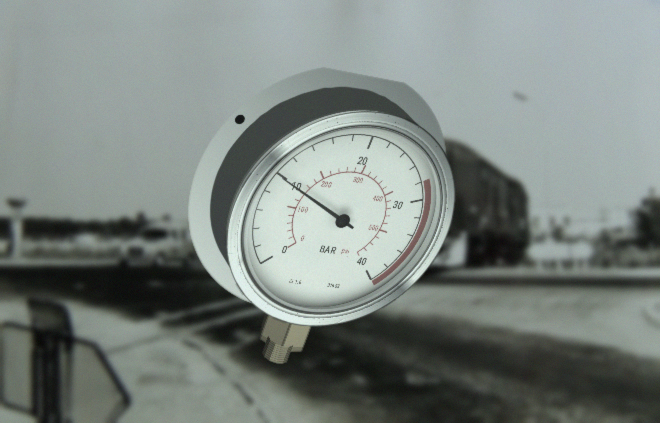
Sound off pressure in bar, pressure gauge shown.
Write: 10 bar
